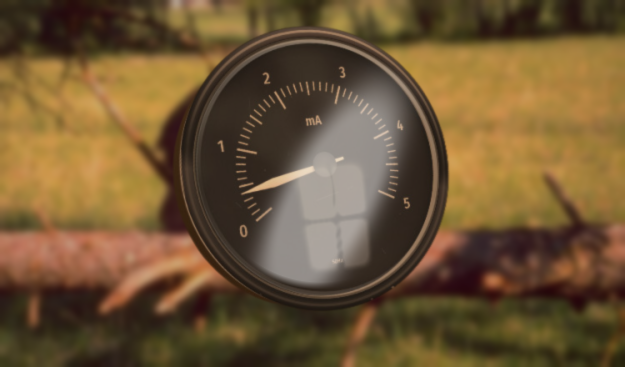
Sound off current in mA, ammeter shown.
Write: 0.4 mA
